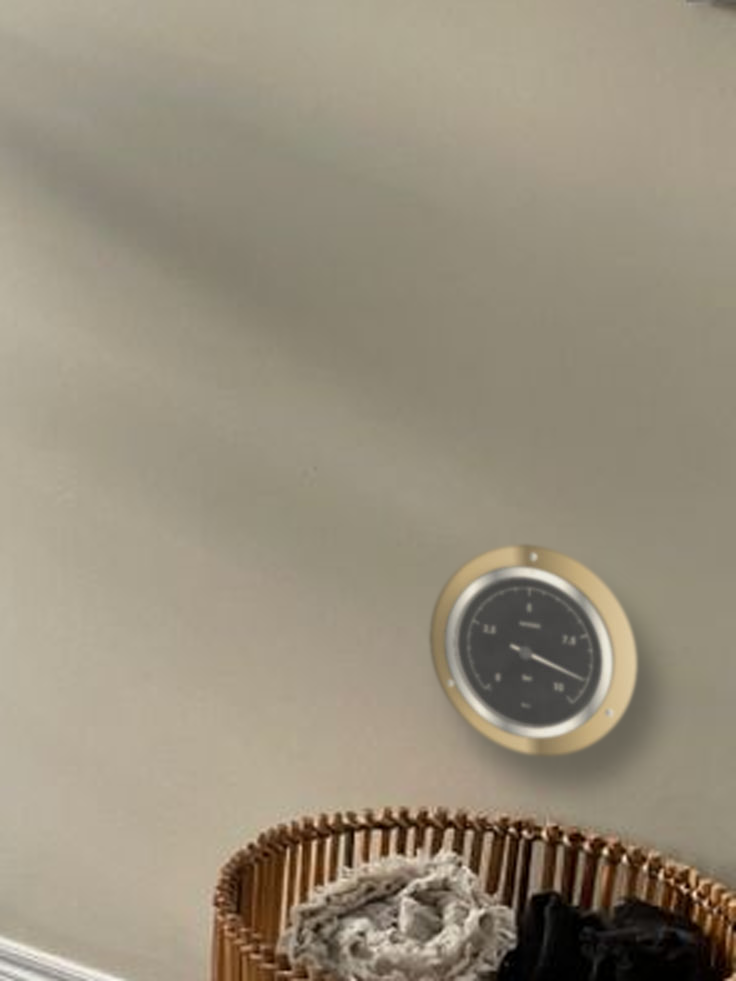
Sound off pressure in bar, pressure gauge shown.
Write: 9 bar
